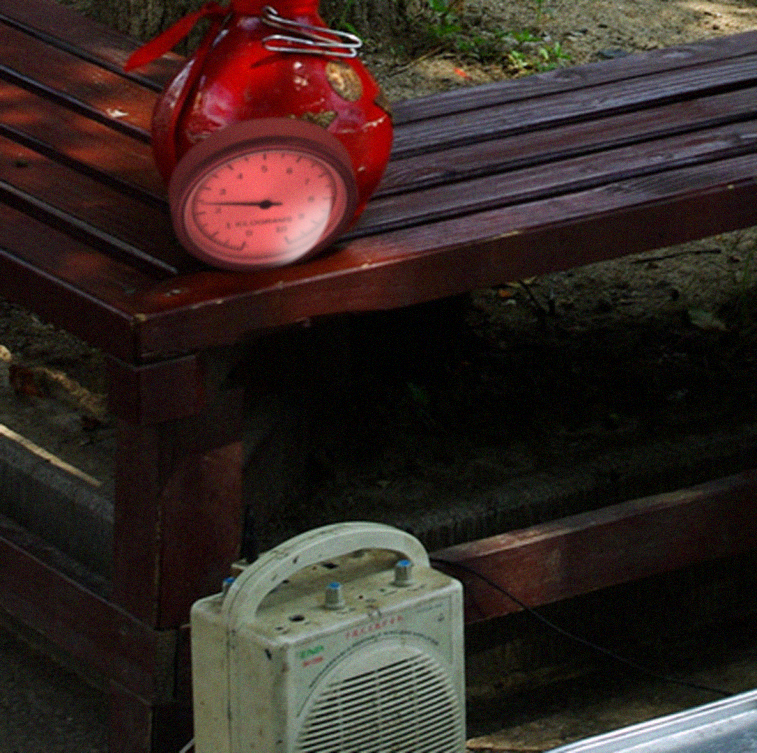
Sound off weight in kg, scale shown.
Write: 2.5 kg
